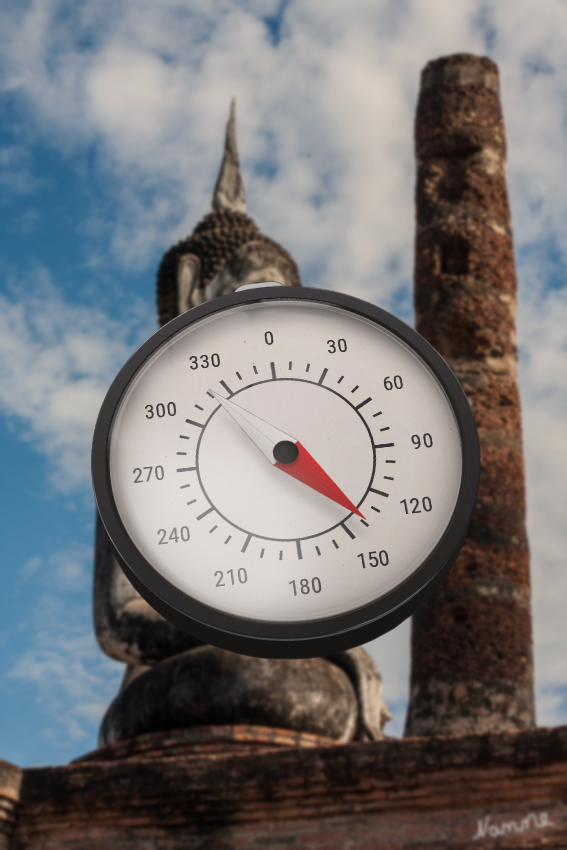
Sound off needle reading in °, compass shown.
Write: 140 °
